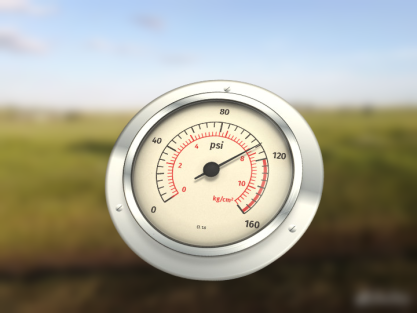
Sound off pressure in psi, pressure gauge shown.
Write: 110 psi
